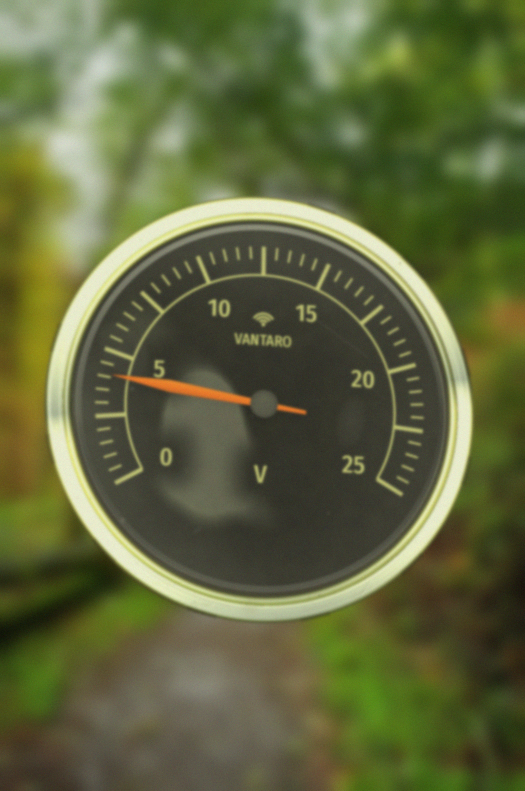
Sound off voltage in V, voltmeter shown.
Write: 4 V
